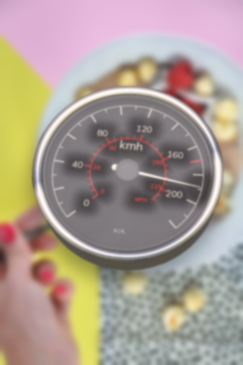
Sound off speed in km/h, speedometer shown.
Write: 190 km/h
